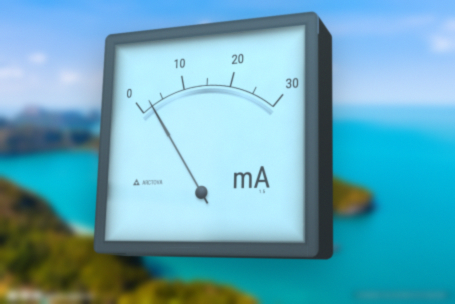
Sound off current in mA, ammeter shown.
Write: 2.5 mA
